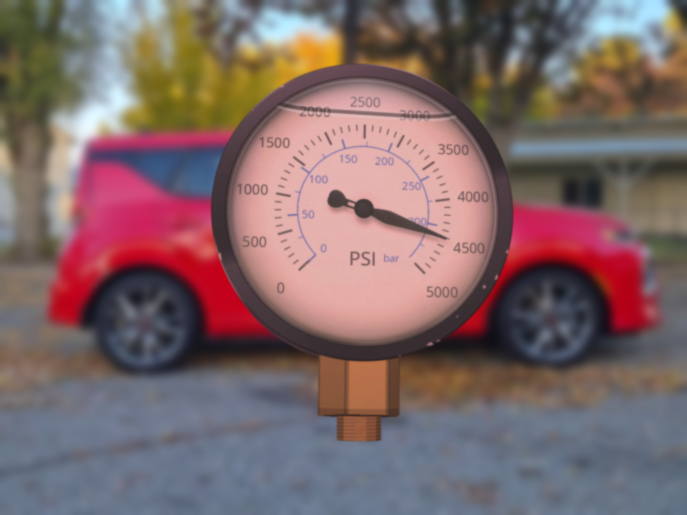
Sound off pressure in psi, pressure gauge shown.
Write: 4500 psi
